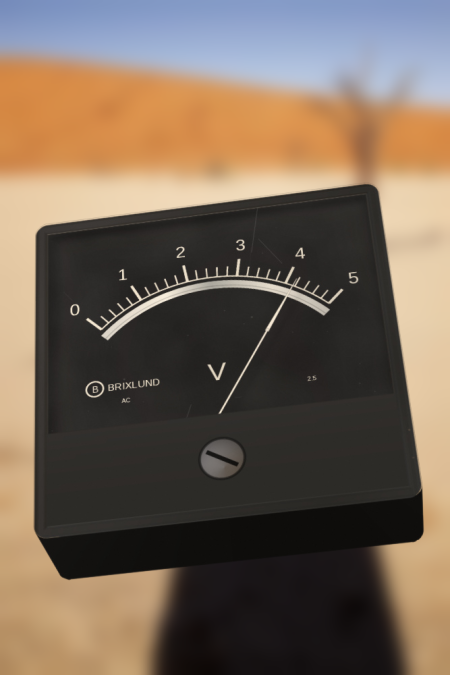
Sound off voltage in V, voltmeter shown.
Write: 4.2 V
